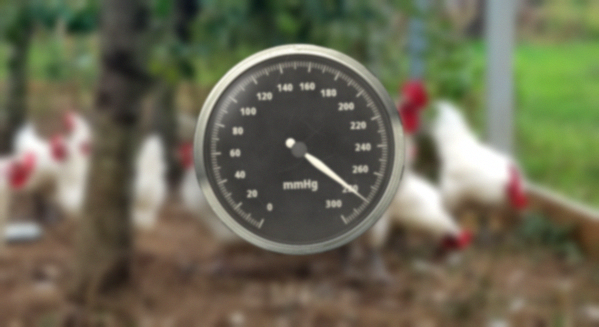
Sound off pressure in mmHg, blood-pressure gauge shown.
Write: 280 mmHg
